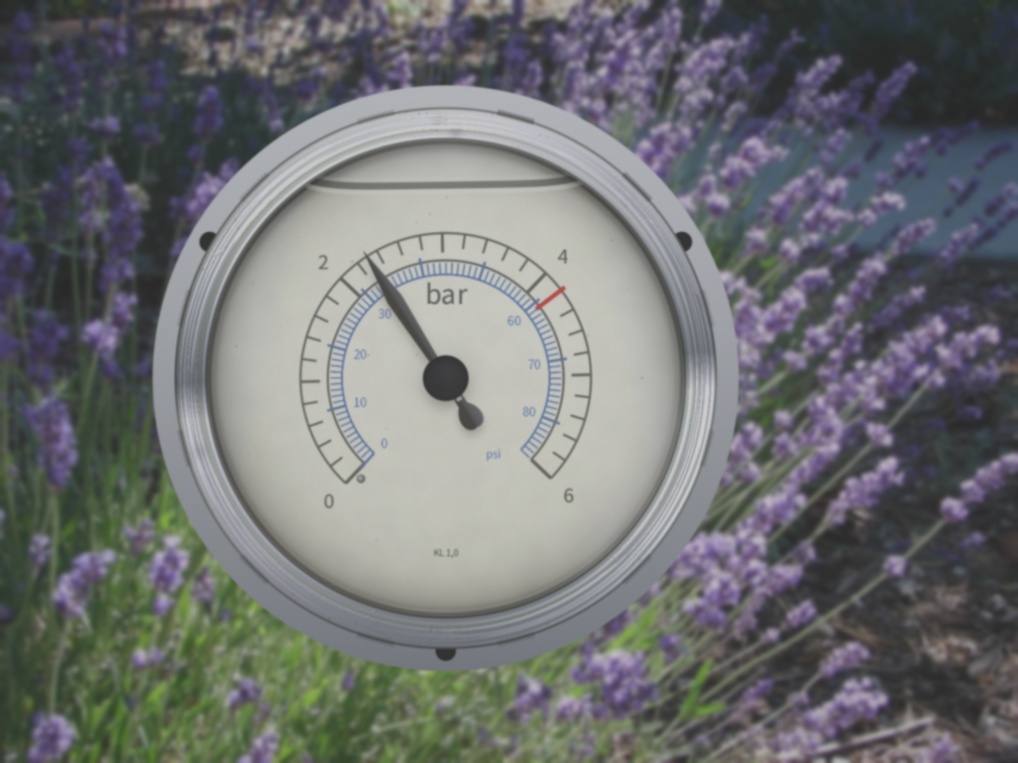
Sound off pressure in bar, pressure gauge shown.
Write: 2.3 bar
